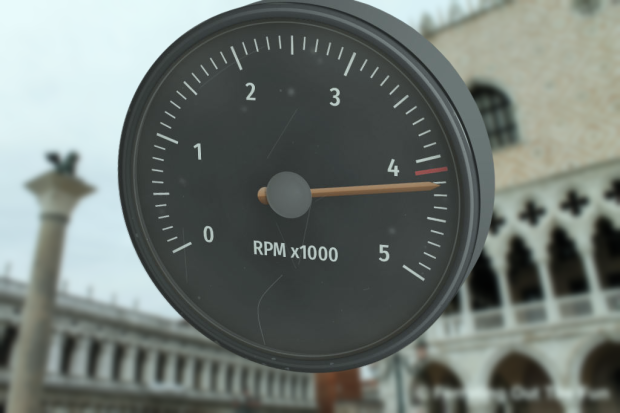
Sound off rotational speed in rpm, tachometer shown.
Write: 4200 rpm
